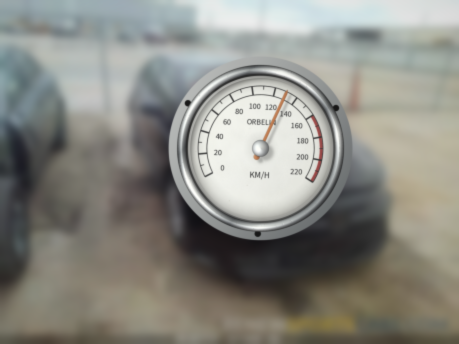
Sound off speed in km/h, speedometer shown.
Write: 130 km/h
